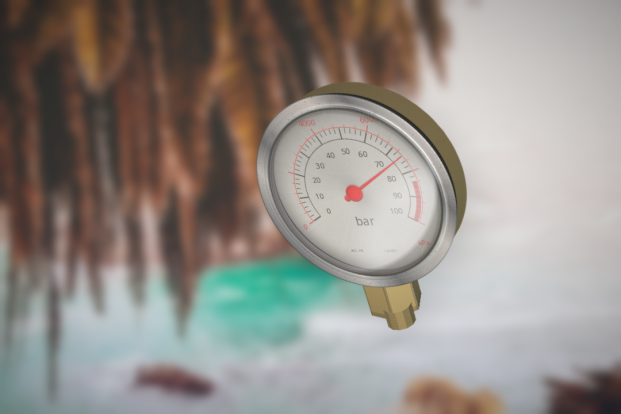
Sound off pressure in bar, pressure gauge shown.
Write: 74 bar
